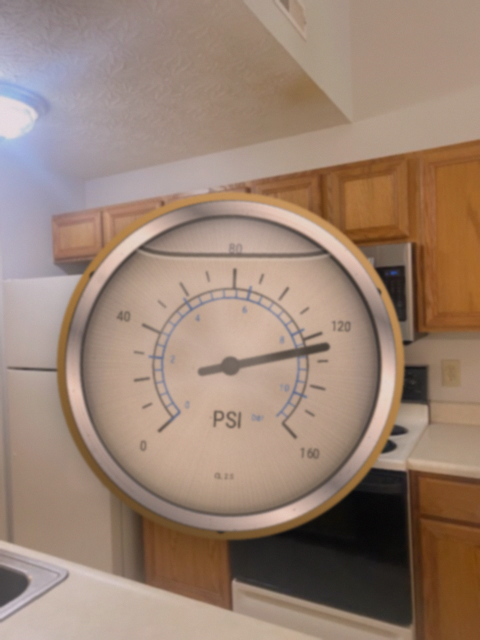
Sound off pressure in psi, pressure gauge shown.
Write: 125 psi
